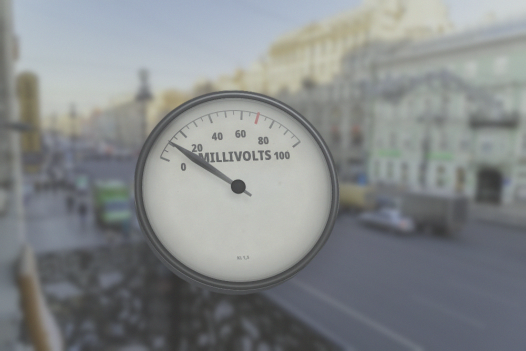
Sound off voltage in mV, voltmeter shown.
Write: 10 mV
